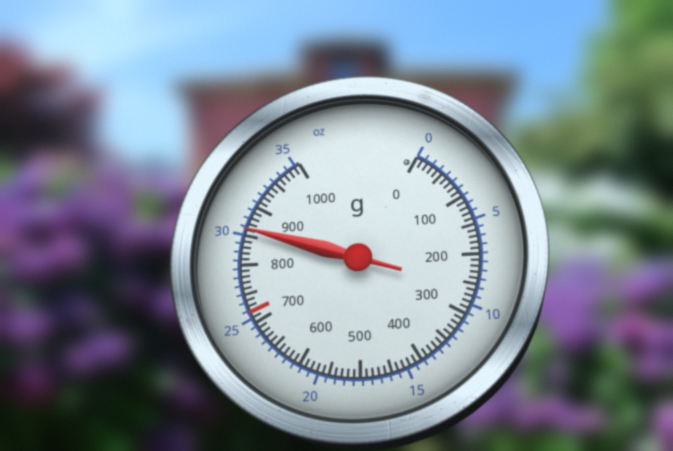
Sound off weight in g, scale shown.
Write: 860 g
